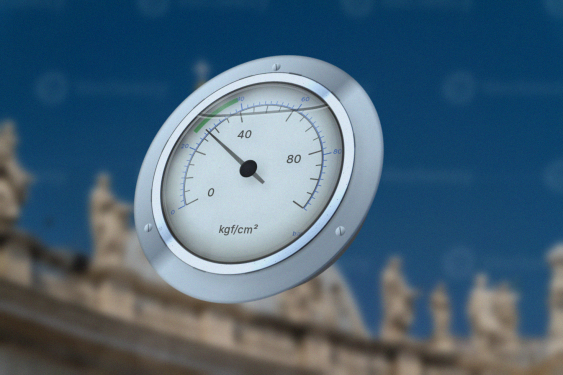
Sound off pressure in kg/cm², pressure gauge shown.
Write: 27.5 kg/cm²
